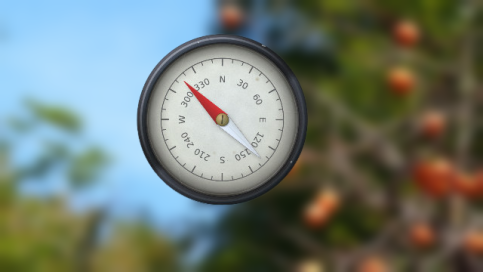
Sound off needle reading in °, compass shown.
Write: 315 °
